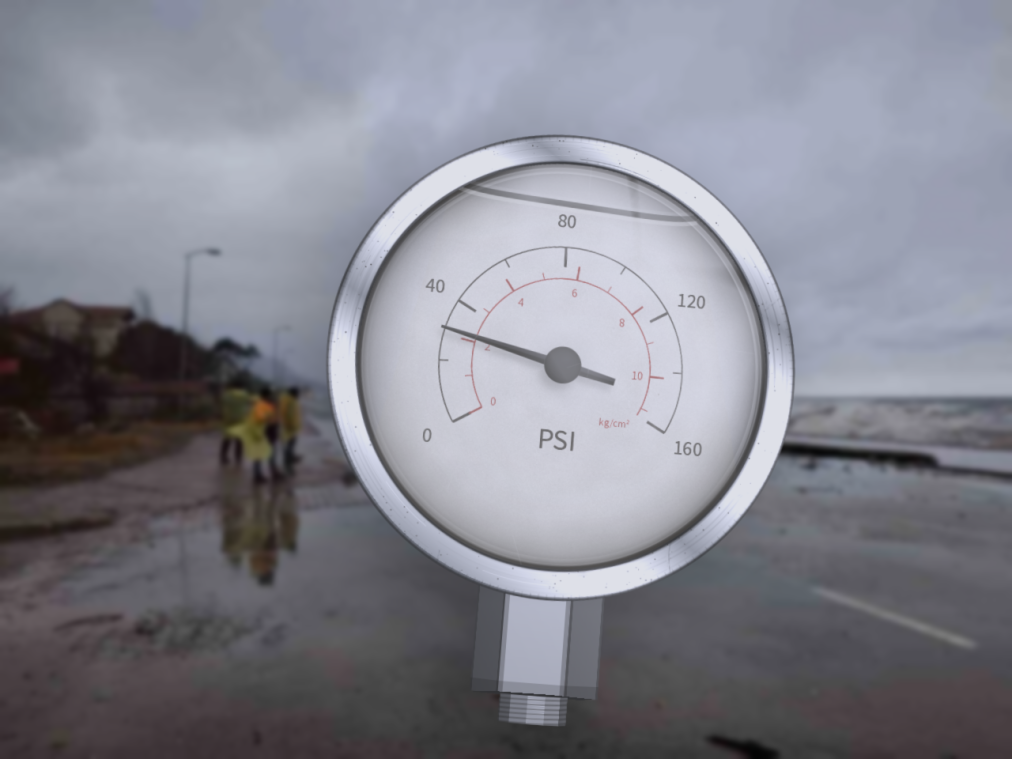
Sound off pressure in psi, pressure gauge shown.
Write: 30 psi
